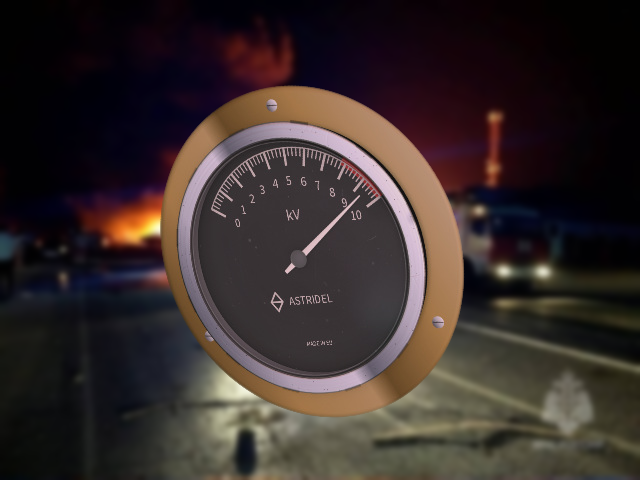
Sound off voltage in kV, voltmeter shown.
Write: 9.4 kV
